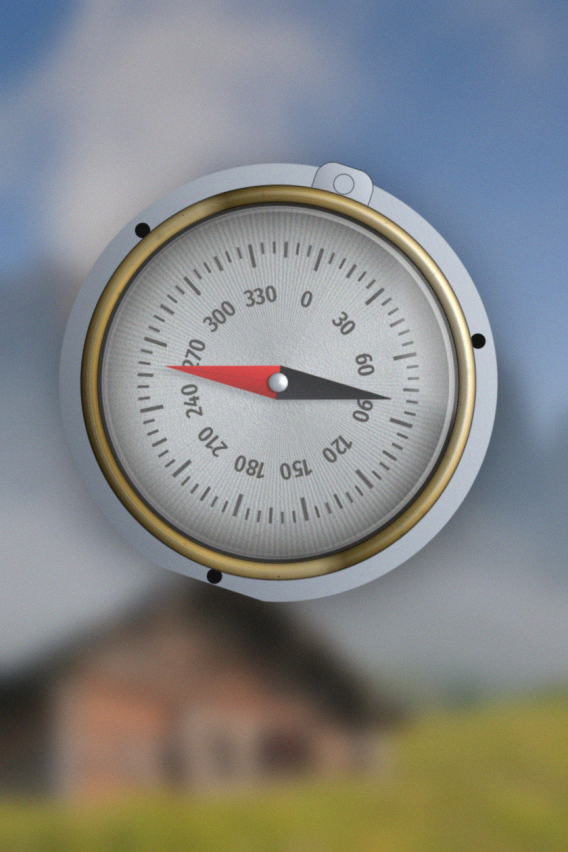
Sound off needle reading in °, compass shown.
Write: 260 °
